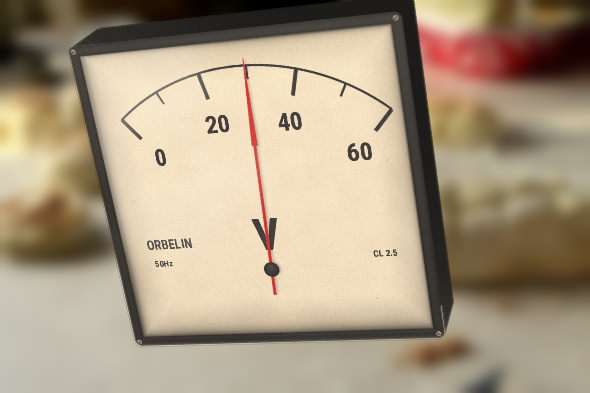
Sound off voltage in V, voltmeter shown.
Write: 30 V
